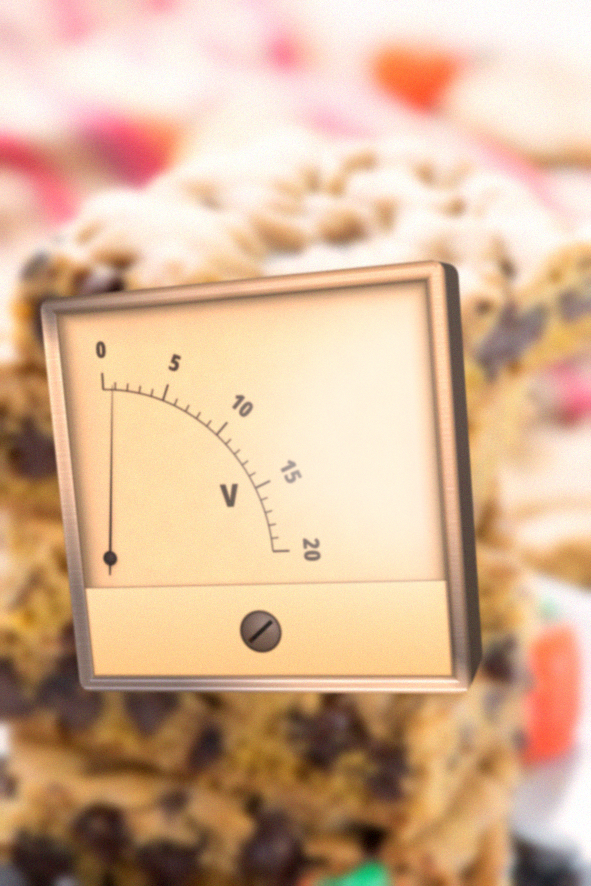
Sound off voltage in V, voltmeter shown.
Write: 1 V
